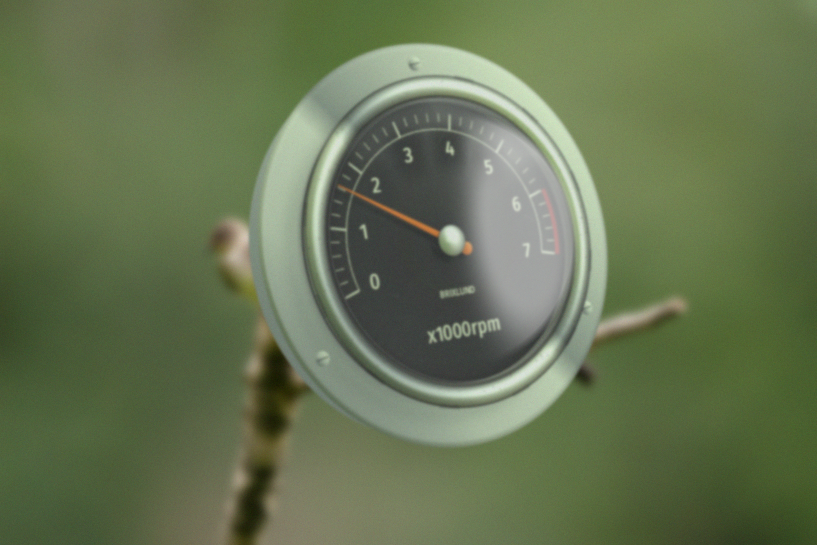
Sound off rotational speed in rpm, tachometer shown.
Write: 1600 rpm
